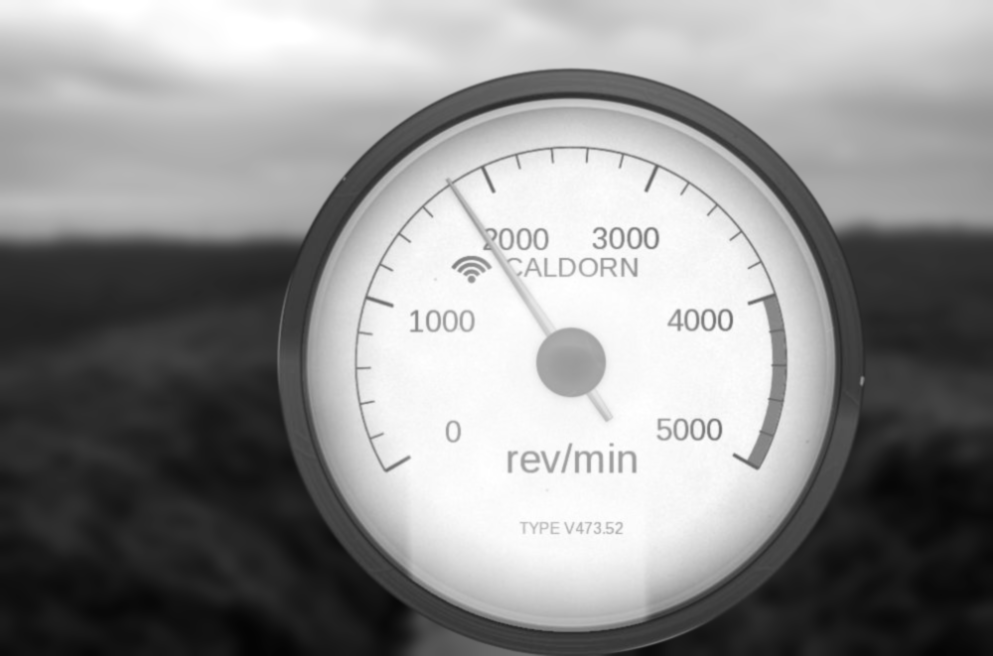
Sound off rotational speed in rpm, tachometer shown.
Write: 1800 rpm
